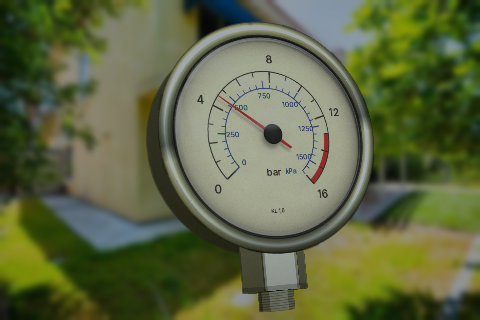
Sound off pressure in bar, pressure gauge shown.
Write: 4.5 bar
